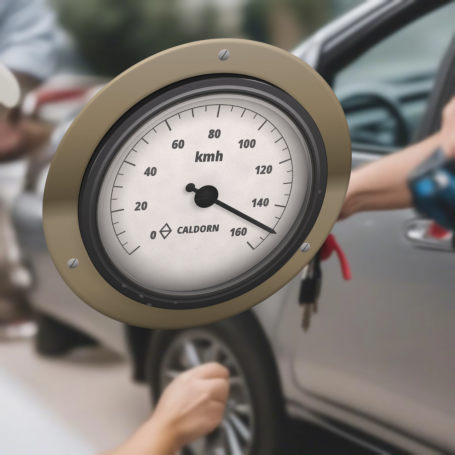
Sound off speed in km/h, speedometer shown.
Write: 150 km/h
